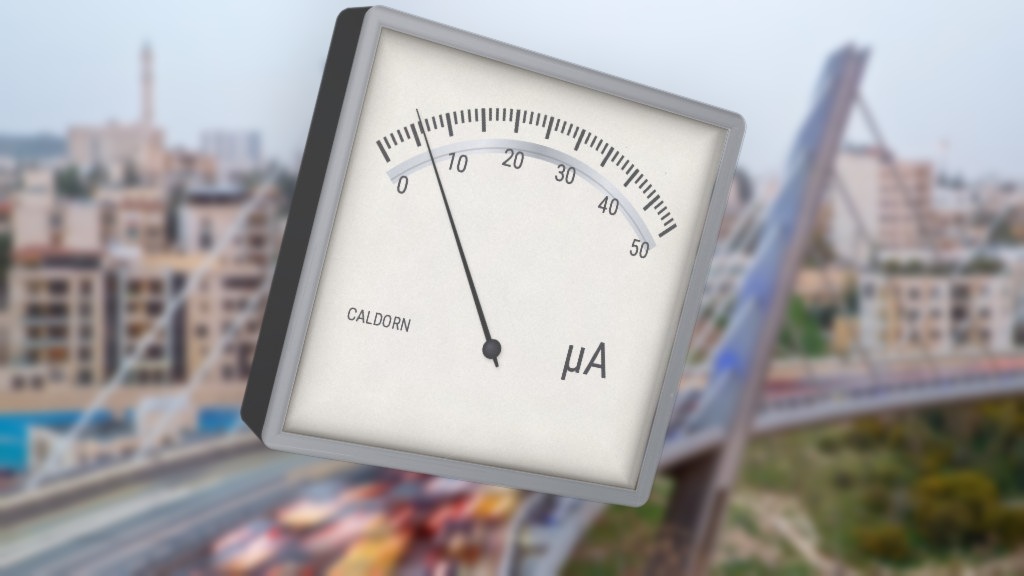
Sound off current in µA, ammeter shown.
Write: 6 µA
